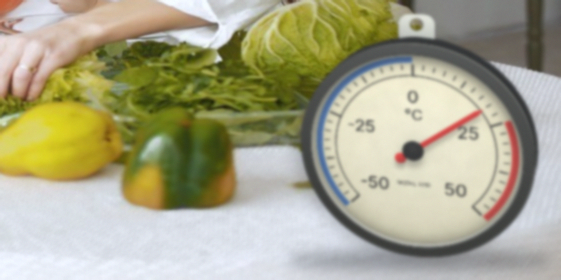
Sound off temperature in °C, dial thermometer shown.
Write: 20 °C
